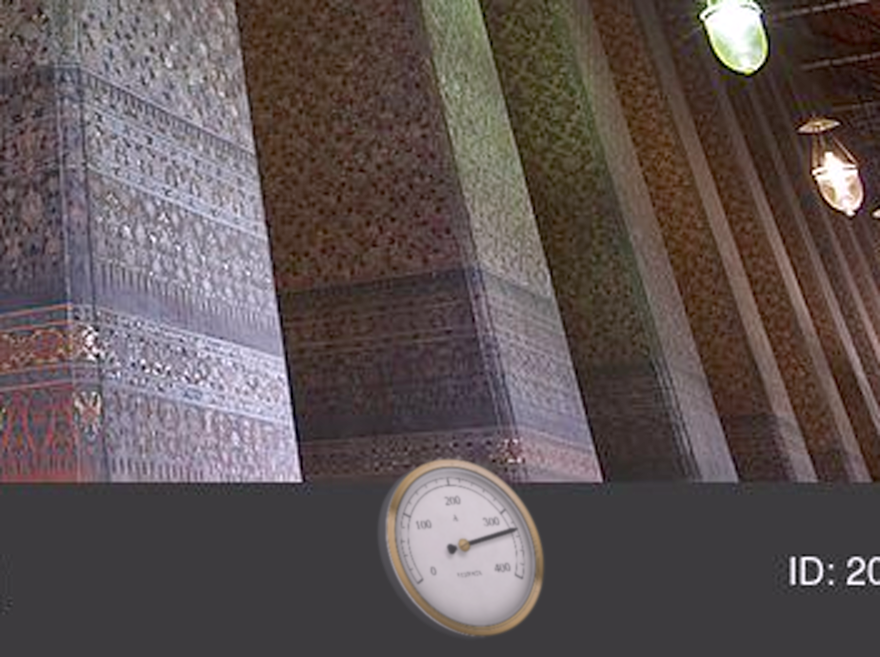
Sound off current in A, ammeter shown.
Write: 330 A
